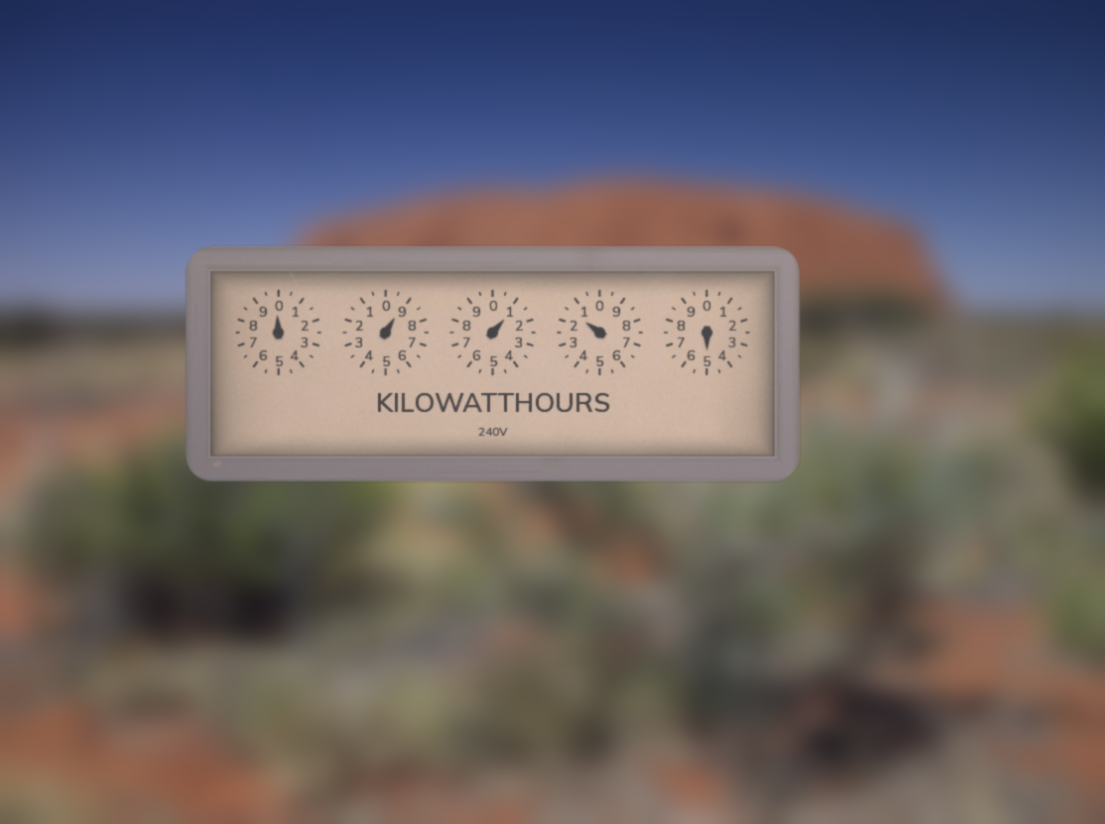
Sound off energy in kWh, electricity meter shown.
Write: 99115 kWh
